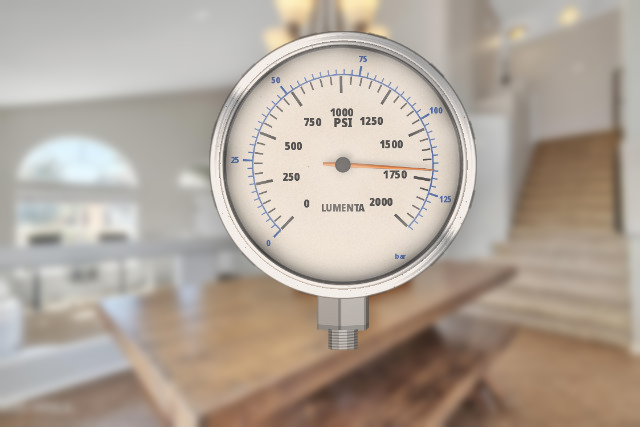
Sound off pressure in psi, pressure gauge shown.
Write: 1700 psi
